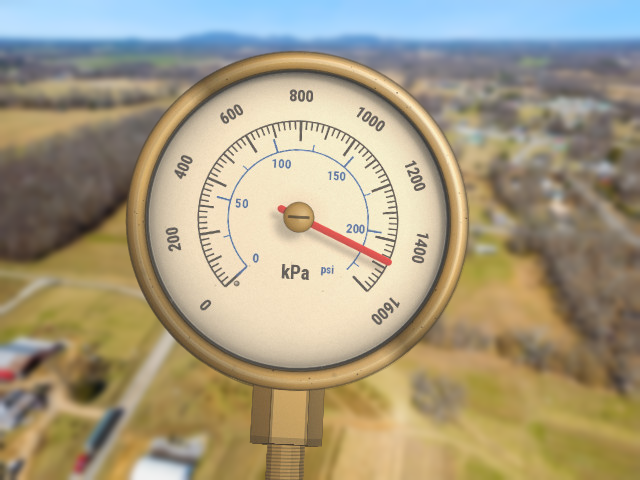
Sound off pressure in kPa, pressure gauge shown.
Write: 1480 kPa
